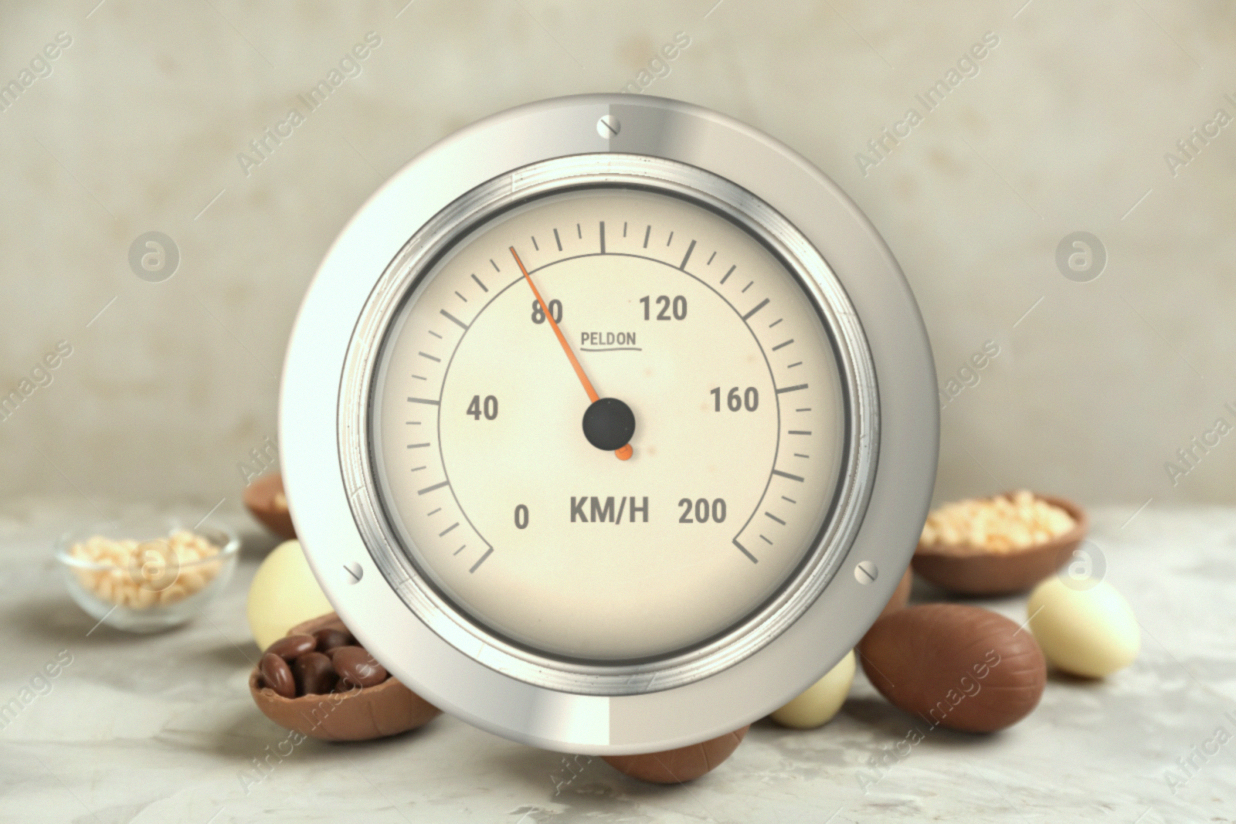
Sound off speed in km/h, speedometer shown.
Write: 80 km/h
